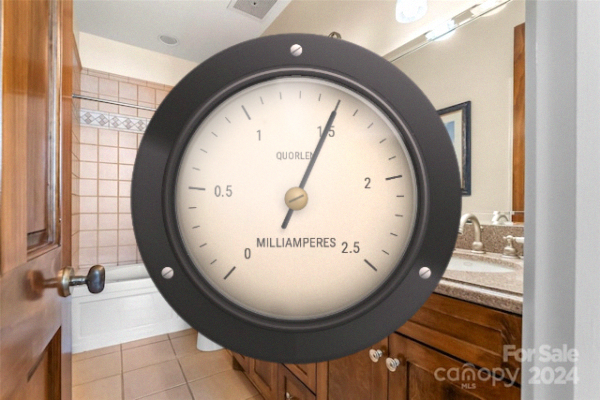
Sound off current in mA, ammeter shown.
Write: 1.5 mA
